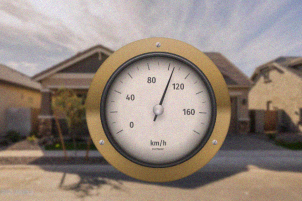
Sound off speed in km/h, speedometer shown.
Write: 105 km/h
